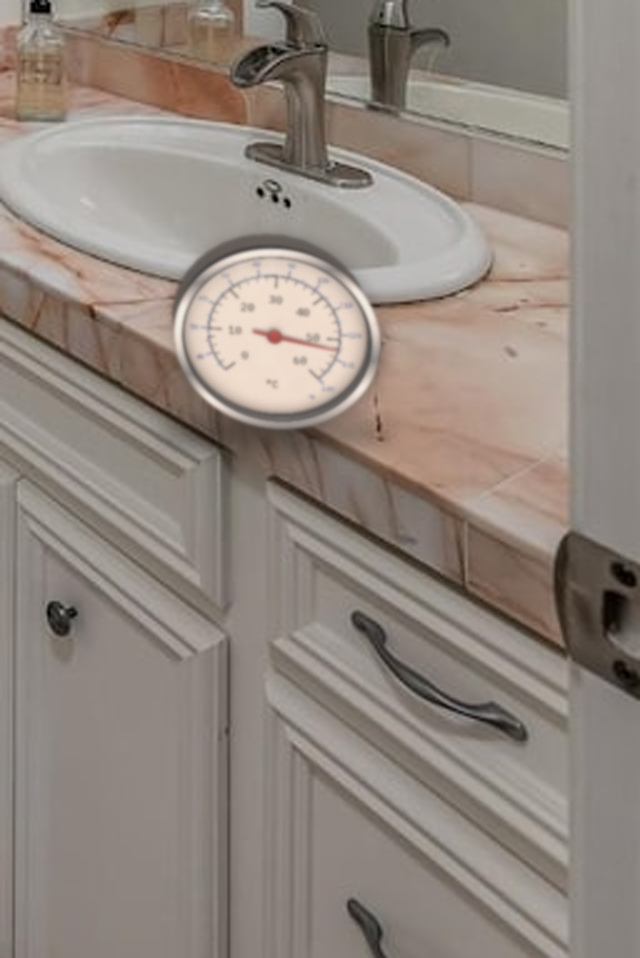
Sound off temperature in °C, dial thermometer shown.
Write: 52 °C
